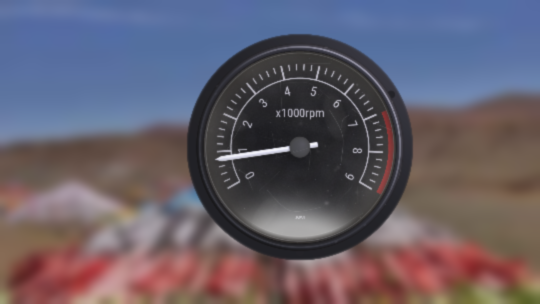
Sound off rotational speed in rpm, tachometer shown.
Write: 800 rpm
